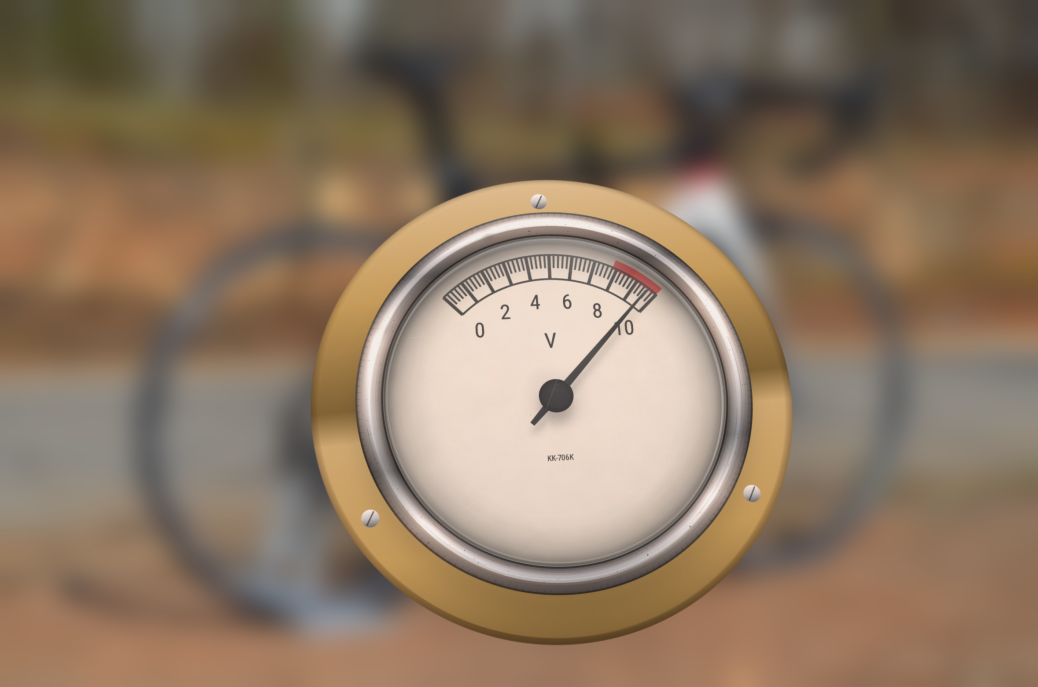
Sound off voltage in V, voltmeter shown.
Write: 9.6 V
